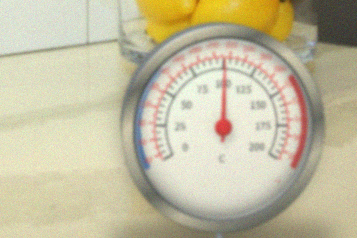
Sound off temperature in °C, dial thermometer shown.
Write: 100 °C
